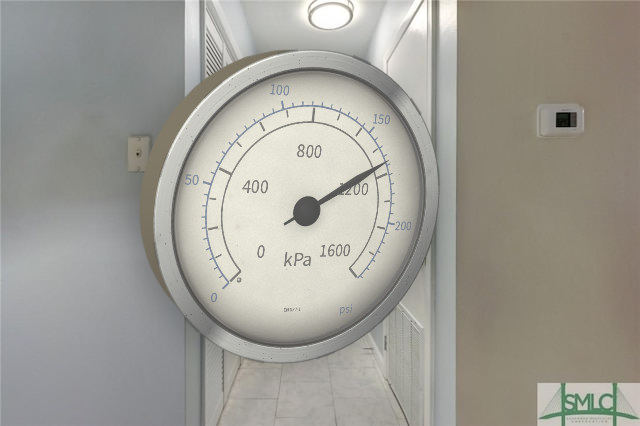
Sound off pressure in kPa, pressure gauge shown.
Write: 1150 kPa
